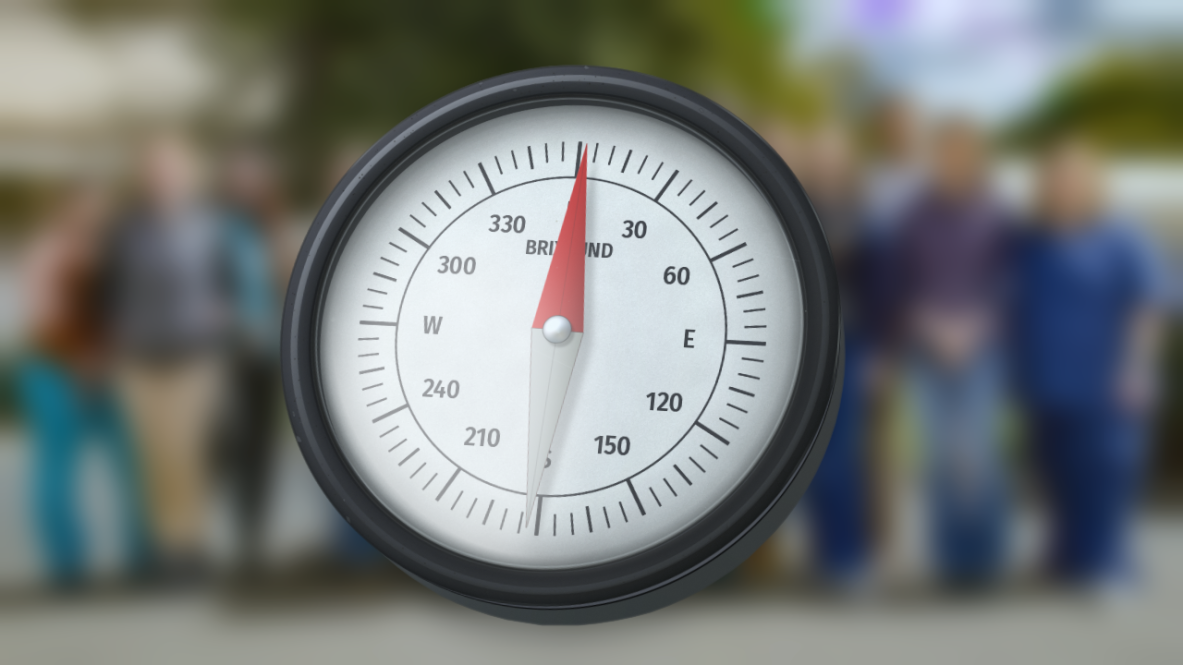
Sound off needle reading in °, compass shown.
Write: 2.5 °
